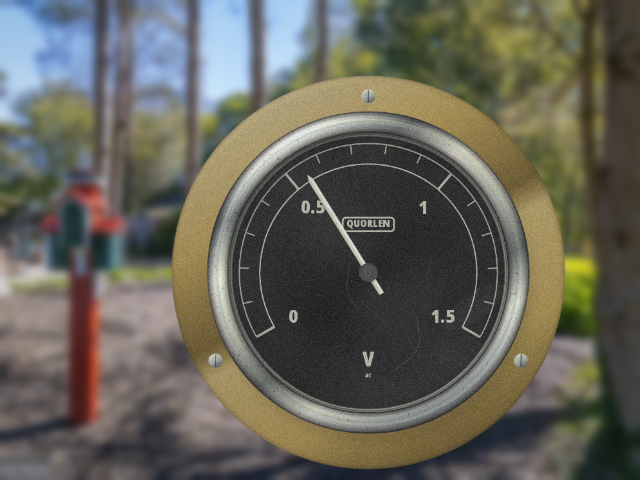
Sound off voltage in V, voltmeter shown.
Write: 0.55 V
